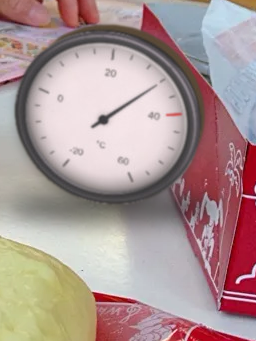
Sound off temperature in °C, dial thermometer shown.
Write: 32 °C
